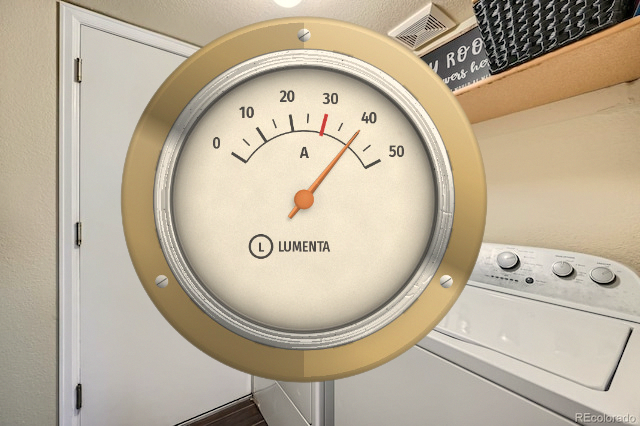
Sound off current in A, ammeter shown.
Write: 40 A
